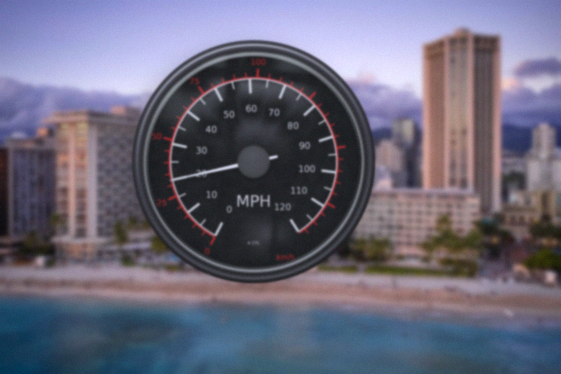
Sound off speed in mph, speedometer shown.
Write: 20 mph
